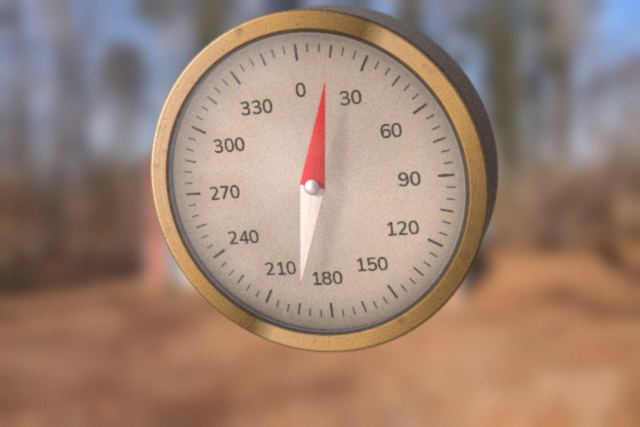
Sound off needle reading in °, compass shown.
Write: 15 °
